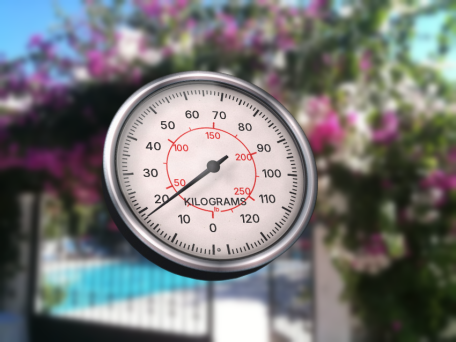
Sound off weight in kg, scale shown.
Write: 18 kg
